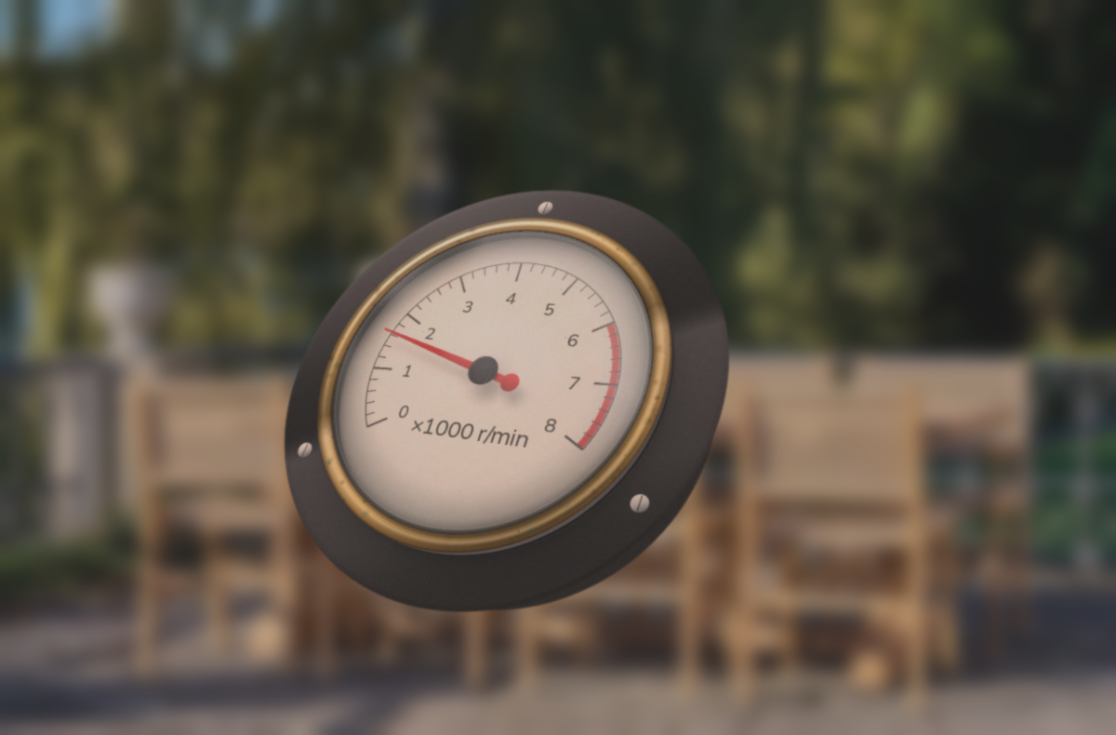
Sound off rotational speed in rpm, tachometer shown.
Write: 1600 rpm
